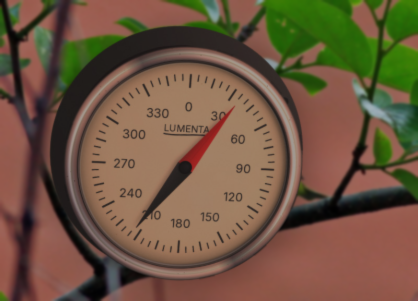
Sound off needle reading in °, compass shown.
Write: 35 °
